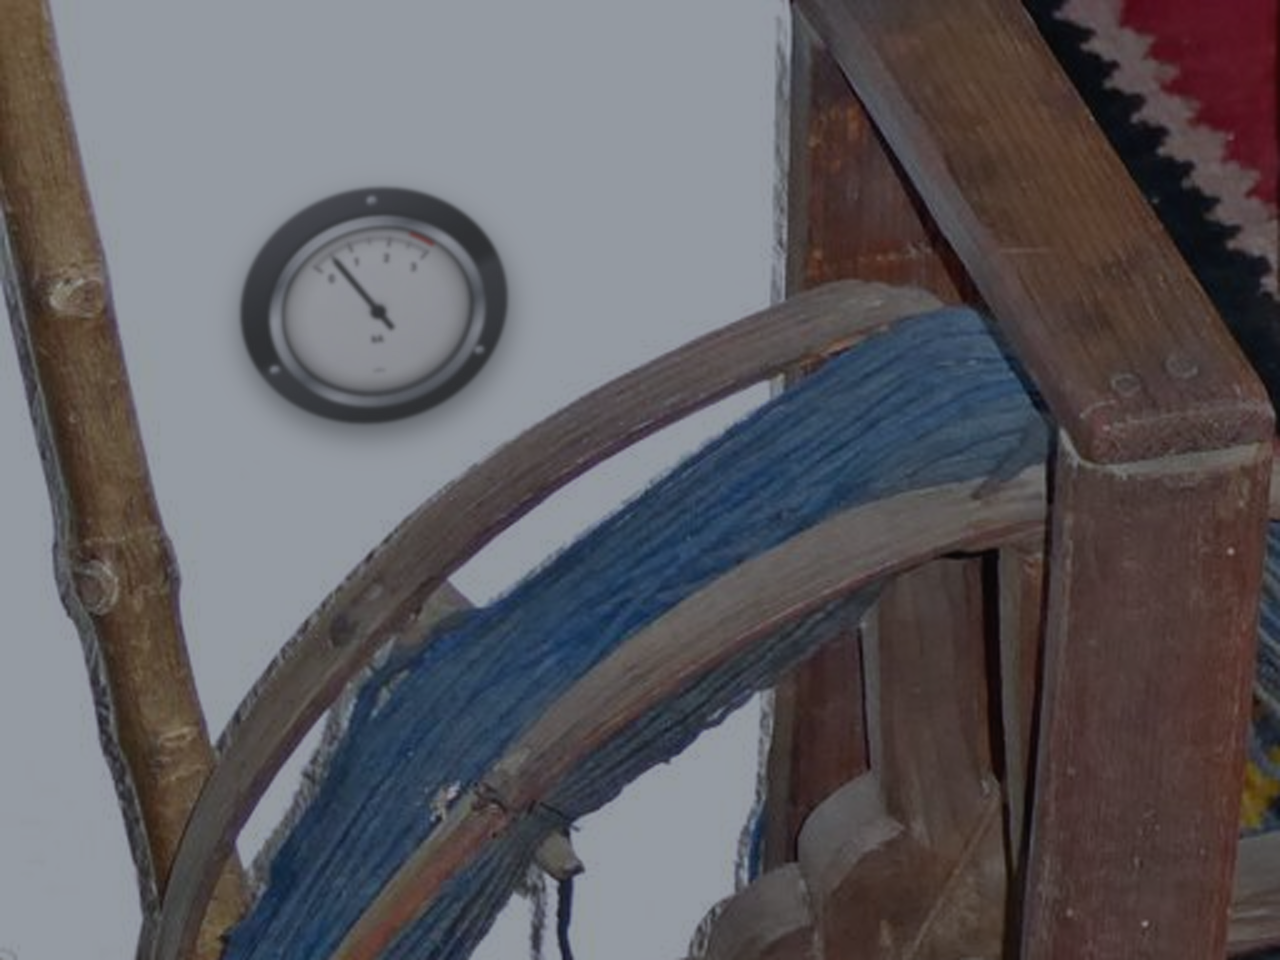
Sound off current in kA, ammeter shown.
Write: 0.5 kA
